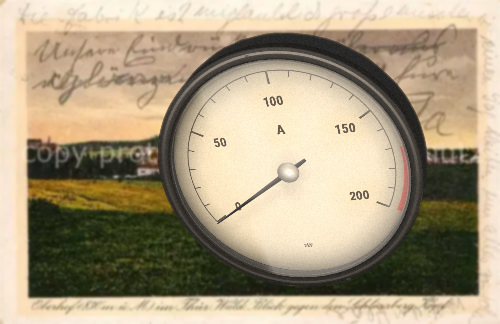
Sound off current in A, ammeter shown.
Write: 0 A
